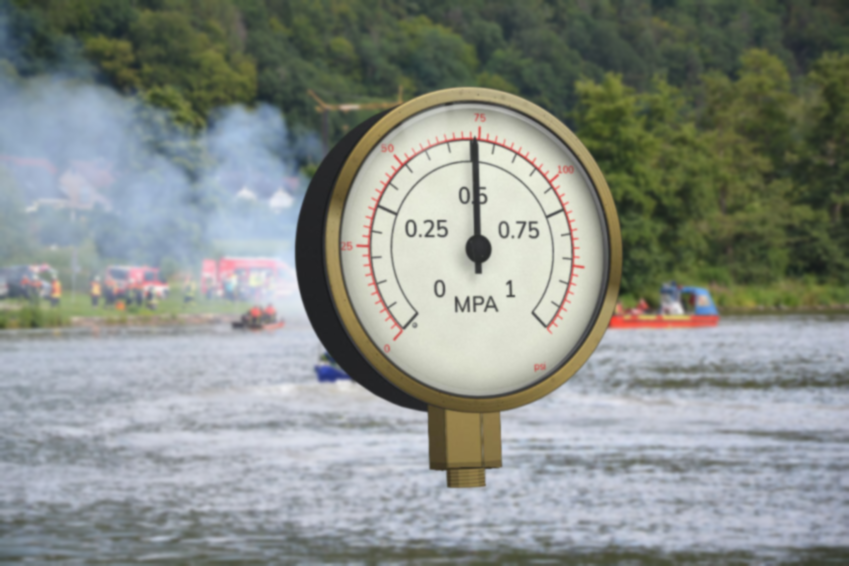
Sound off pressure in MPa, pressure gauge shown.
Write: 0.5 MPa
